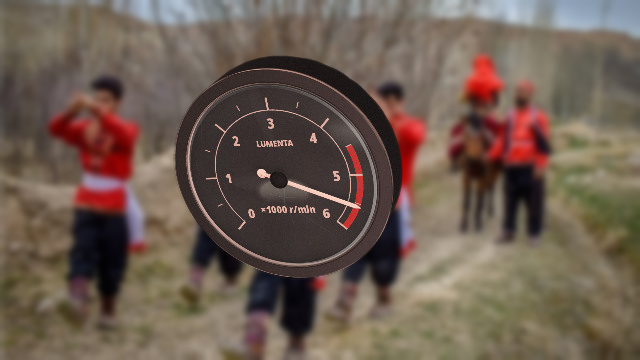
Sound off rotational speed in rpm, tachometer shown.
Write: 5500 rpm
